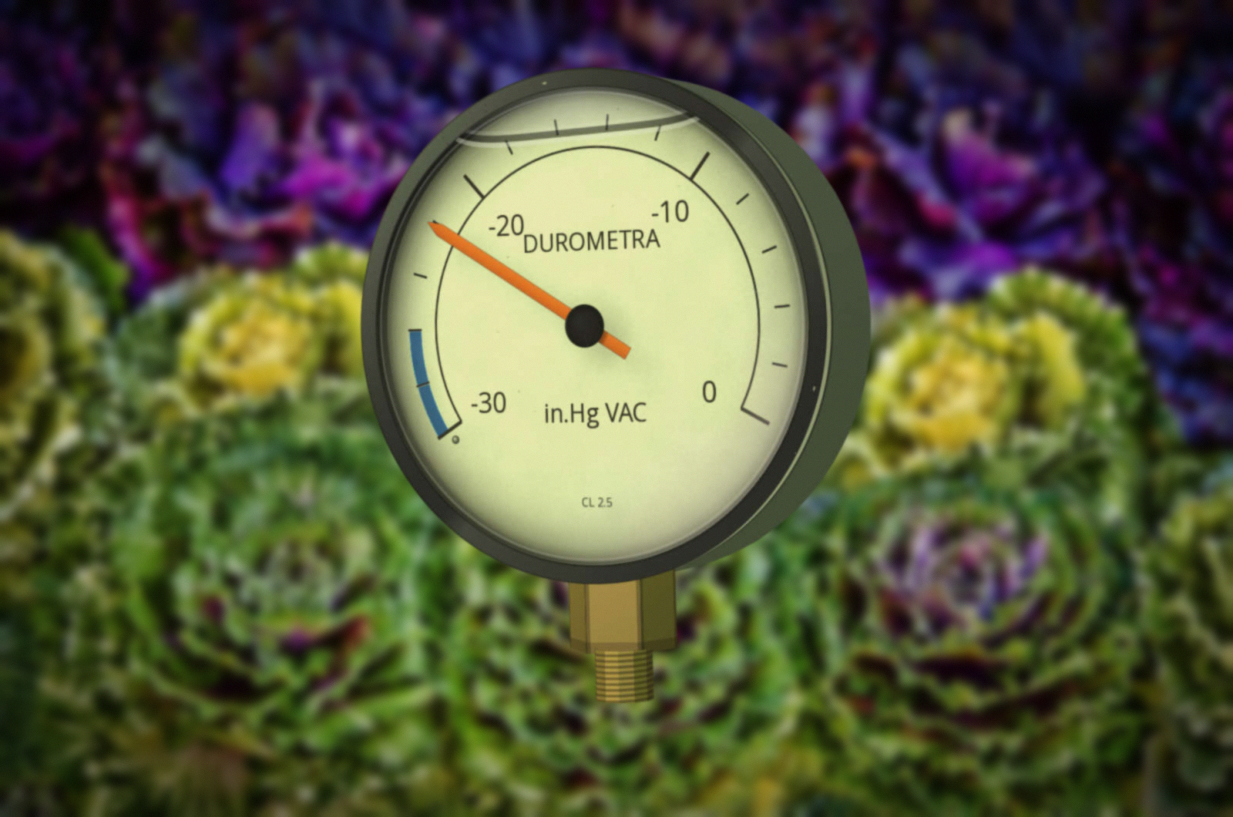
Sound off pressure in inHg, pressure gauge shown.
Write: -22 inHg
